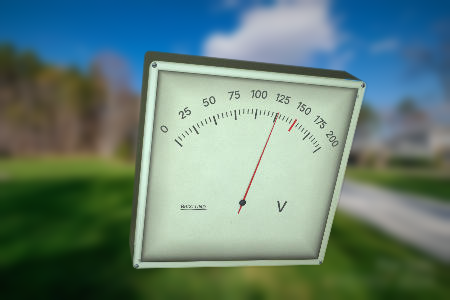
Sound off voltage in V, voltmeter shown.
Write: 125 V
